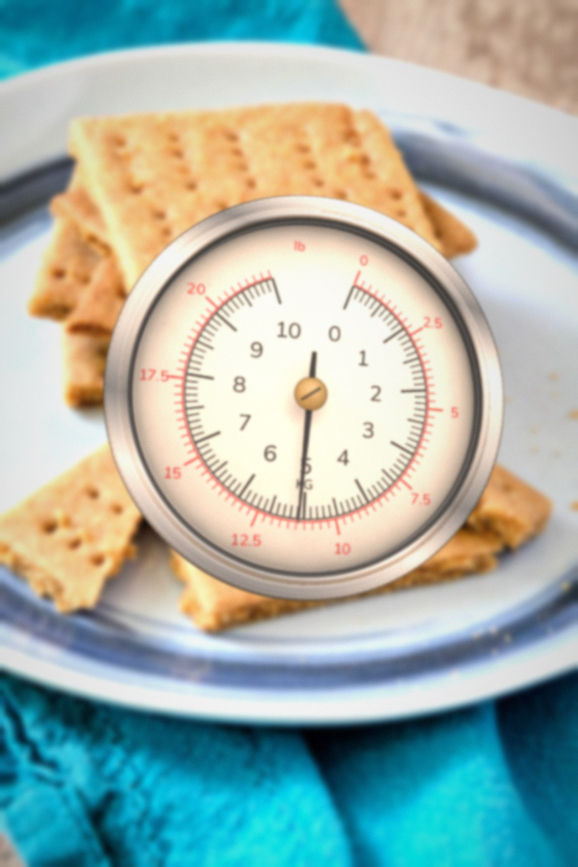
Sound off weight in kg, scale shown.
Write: 5.1 kg
